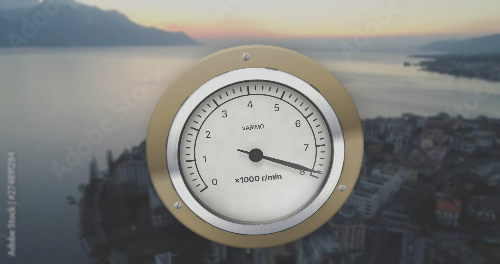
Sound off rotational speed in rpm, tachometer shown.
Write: 7800 rpm
